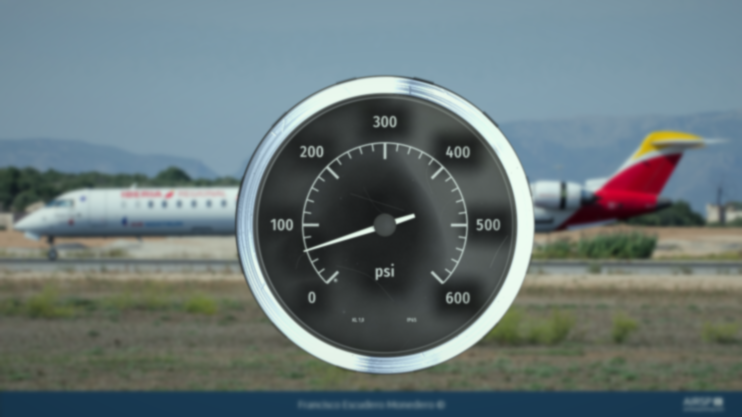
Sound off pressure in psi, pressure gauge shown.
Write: 60 psi
